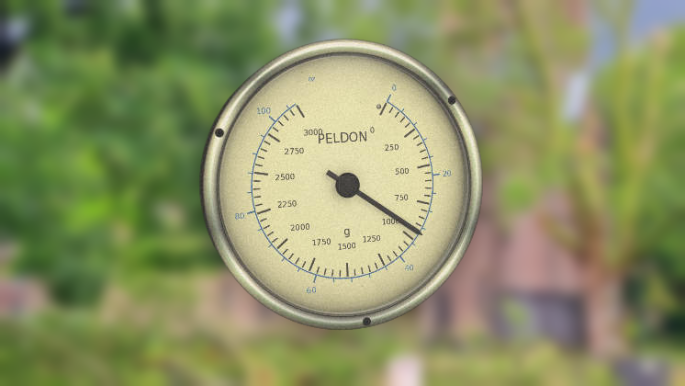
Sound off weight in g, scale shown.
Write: 950 g
